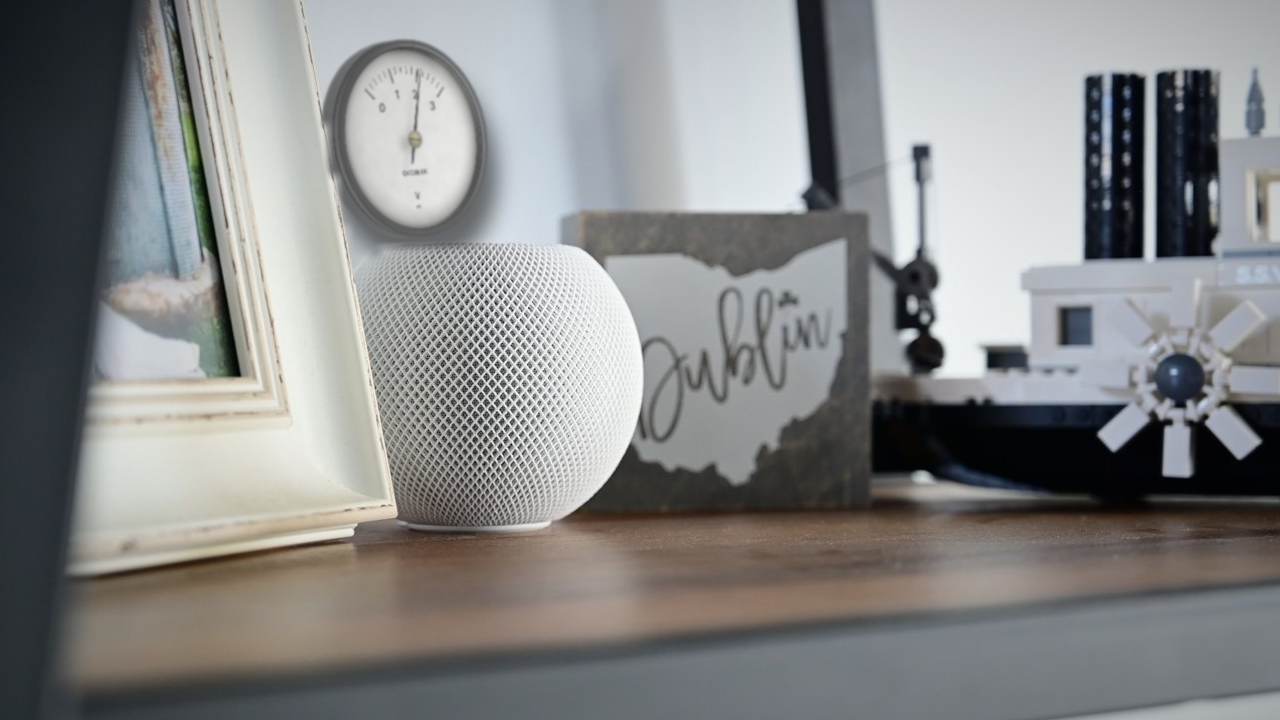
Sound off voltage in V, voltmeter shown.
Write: 2 V
